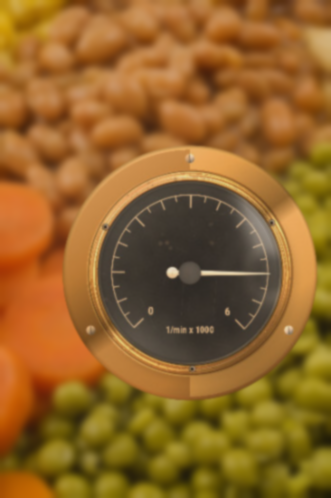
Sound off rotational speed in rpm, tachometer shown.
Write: 5000 rpm
